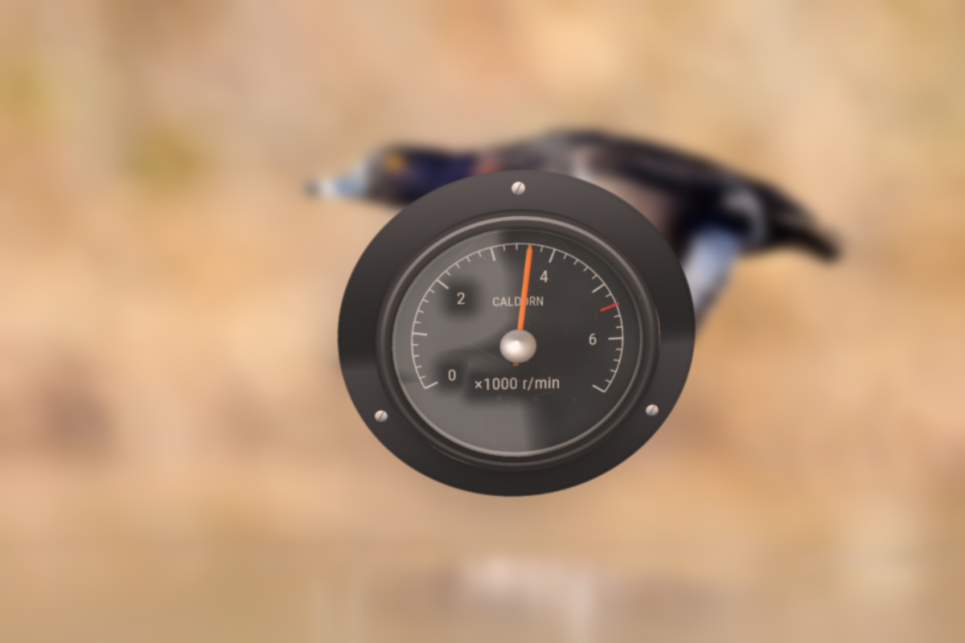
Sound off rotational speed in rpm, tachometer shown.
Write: 3600 rpm
